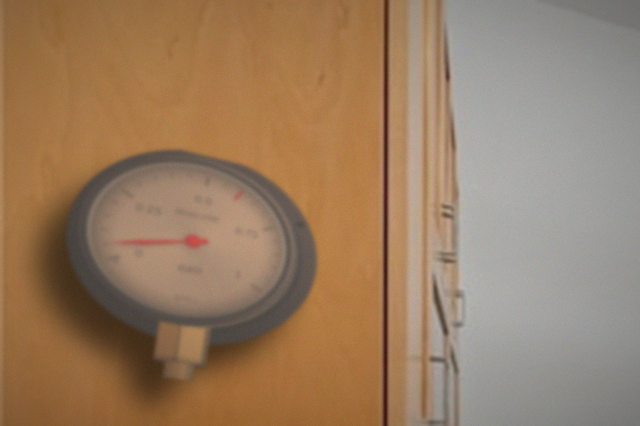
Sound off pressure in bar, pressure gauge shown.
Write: 0.05 bar
